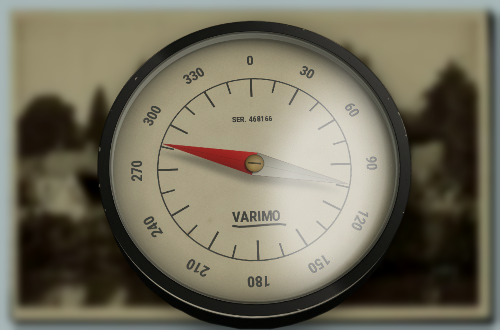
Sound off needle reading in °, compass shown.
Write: 285 °
